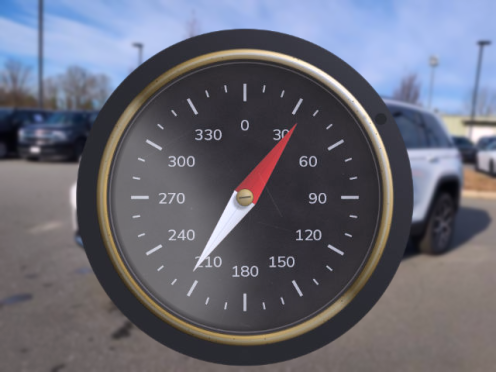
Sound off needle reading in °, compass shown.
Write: 35 °
